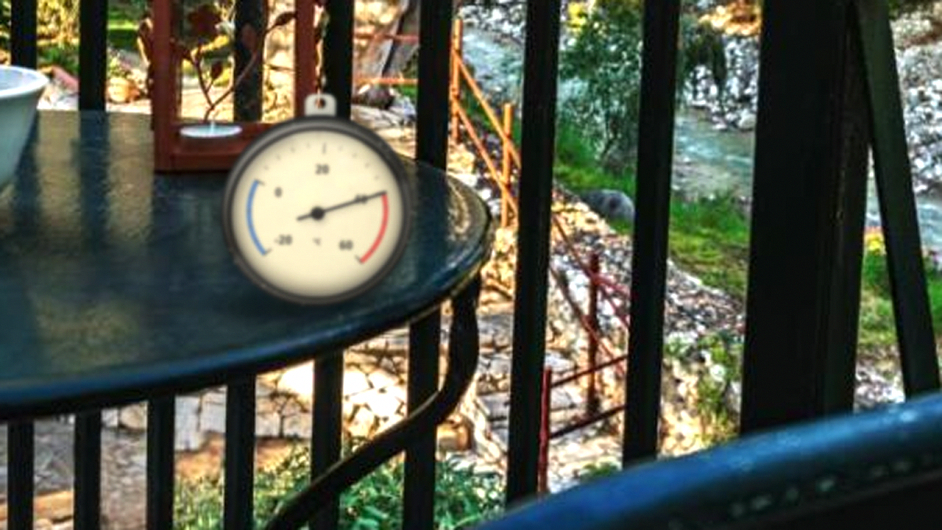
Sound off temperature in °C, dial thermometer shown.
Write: 40 °C
